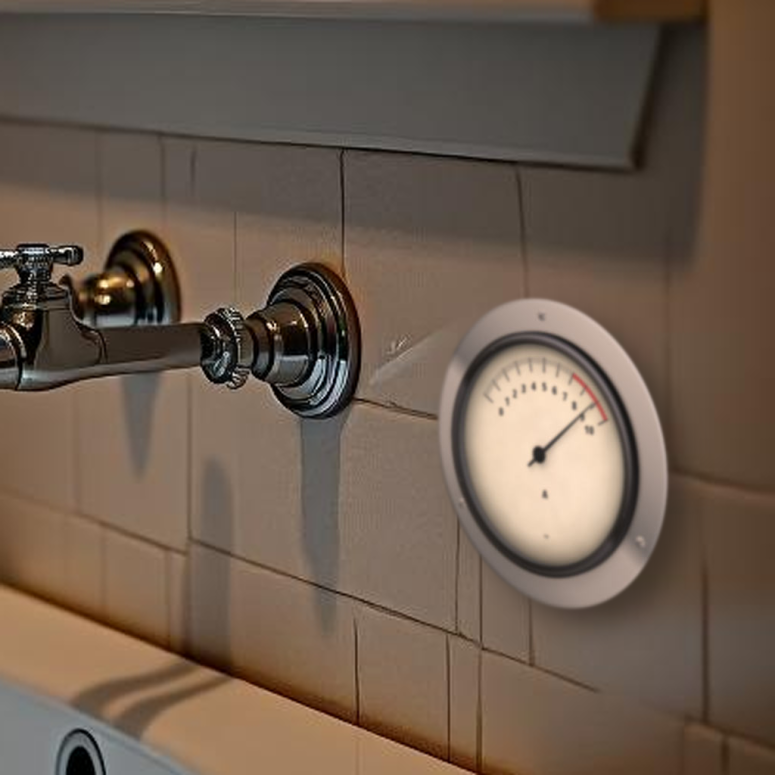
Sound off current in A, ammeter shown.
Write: 9 A
